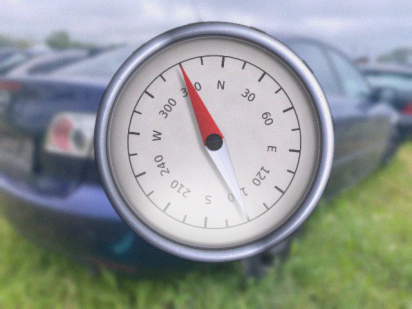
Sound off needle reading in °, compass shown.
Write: 330 °
